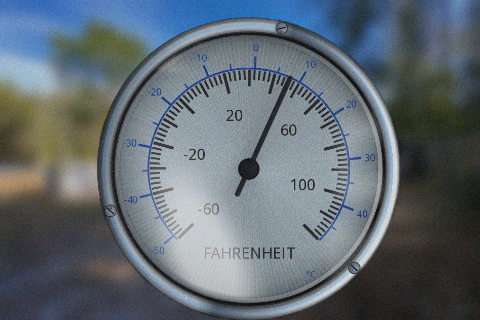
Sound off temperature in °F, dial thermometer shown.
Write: 46 °F
